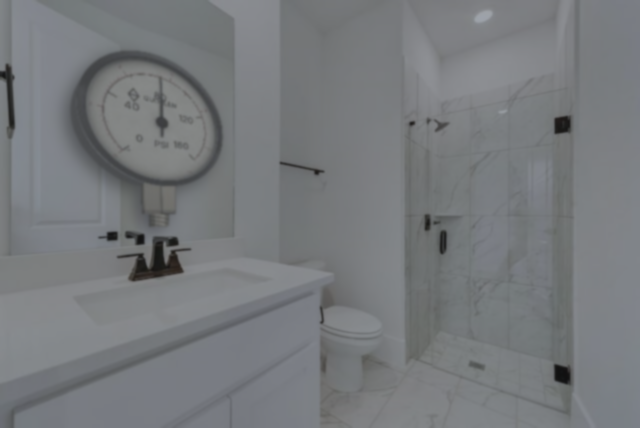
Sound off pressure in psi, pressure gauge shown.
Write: 80 psi
